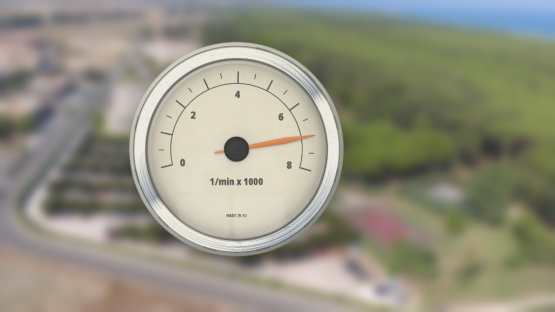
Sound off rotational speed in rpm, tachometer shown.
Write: 7000 rpm
